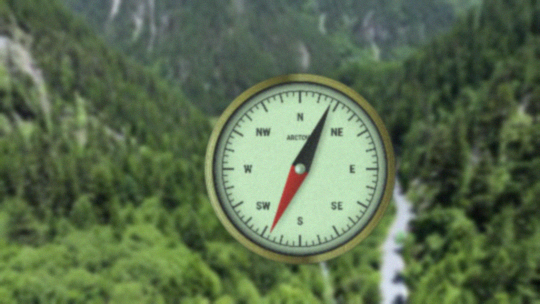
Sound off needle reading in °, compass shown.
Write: 205 °
